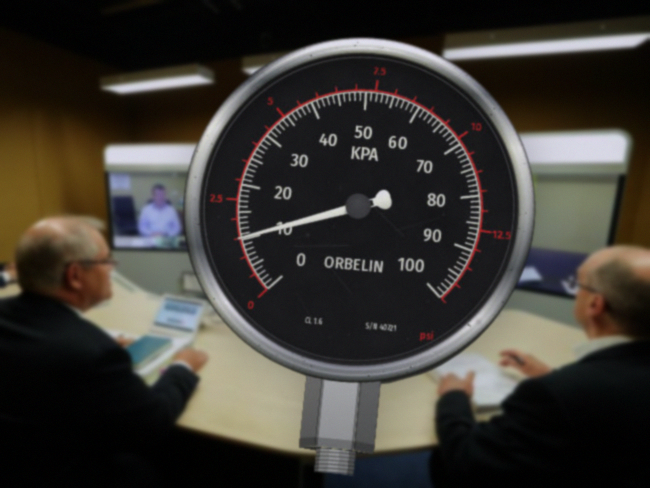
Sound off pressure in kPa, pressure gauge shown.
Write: 10 kPa
